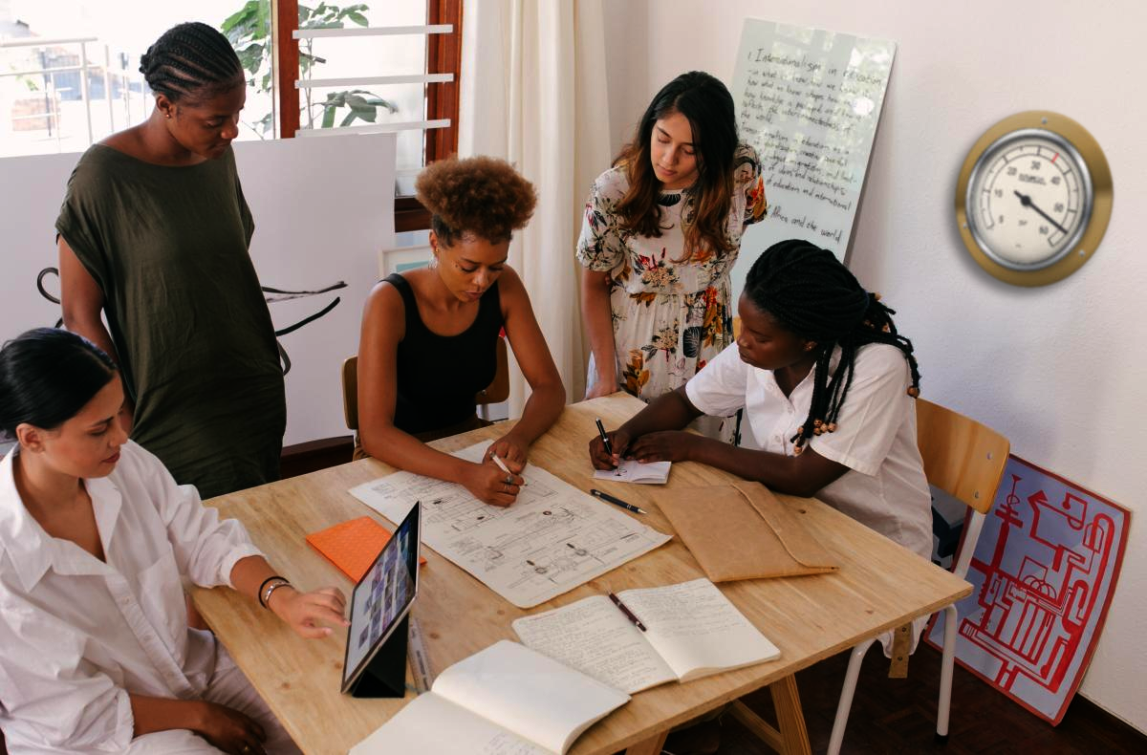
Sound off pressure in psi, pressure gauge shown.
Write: 55 psi
